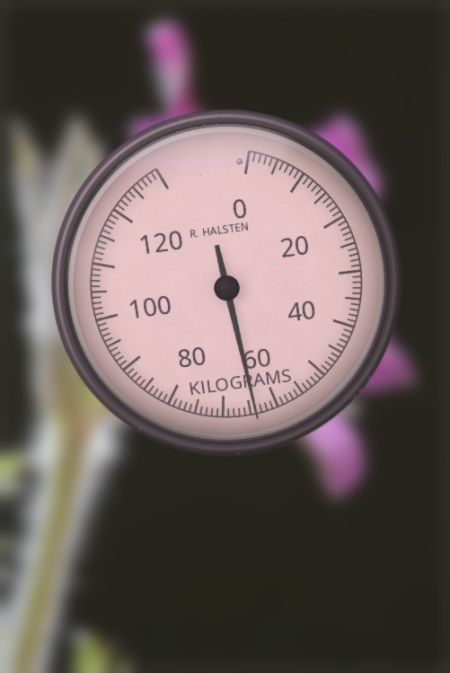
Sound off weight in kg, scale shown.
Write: 64 kg
